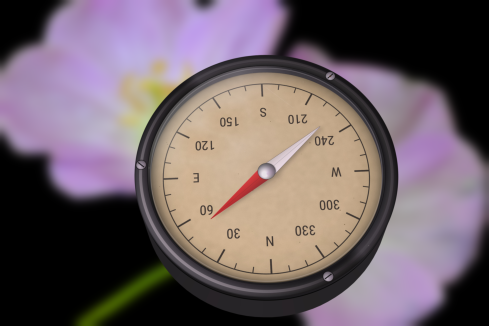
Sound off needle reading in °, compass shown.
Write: 50 °
